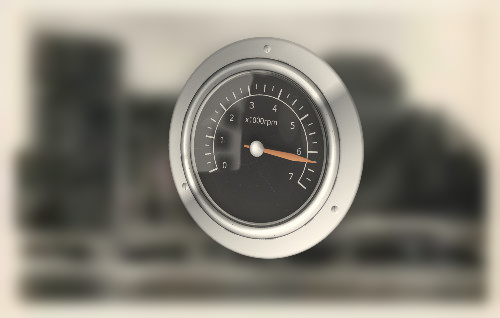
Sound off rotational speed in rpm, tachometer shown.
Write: 6250 rpm
